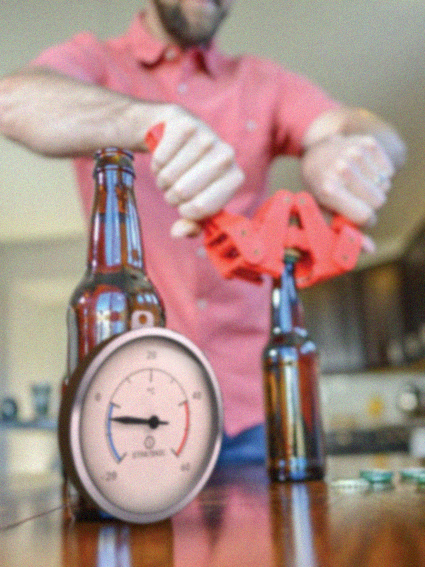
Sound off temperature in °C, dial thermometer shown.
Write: -5 °C
